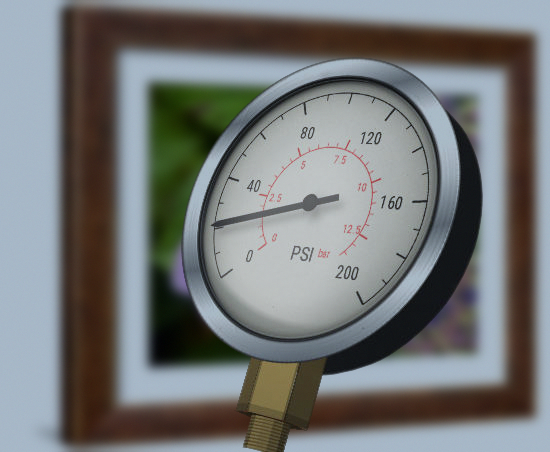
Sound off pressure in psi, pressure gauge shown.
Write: 20 psi
